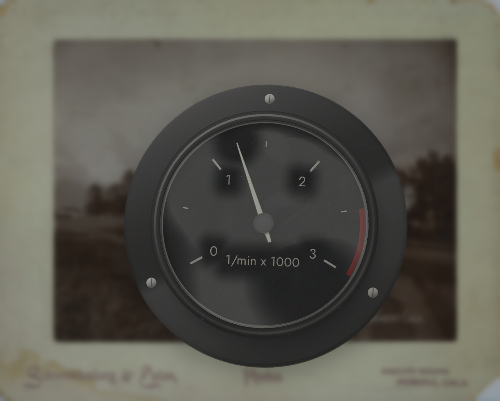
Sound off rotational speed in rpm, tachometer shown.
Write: 1250 rpm
